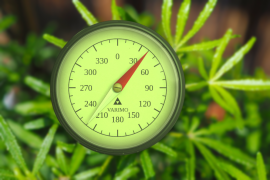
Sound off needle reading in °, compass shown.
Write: 40 °
